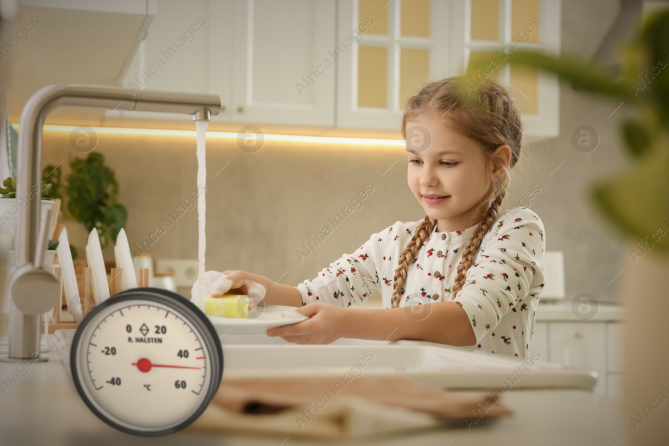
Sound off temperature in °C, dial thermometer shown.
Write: 48 °C
